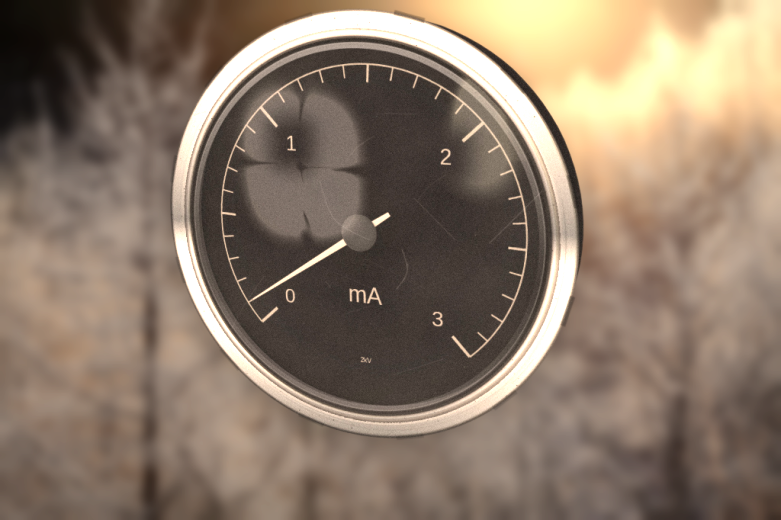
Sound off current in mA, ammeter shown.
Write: 0.1 mA
